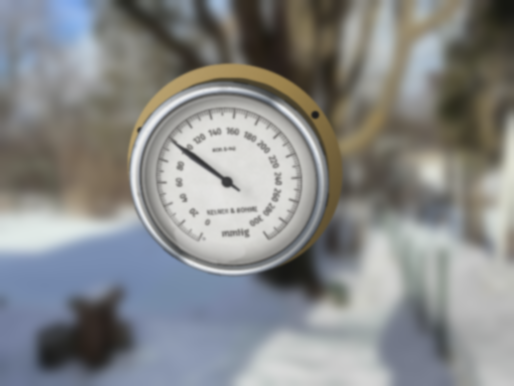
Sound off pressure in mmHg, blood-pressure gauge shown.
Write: 100 mmHg
